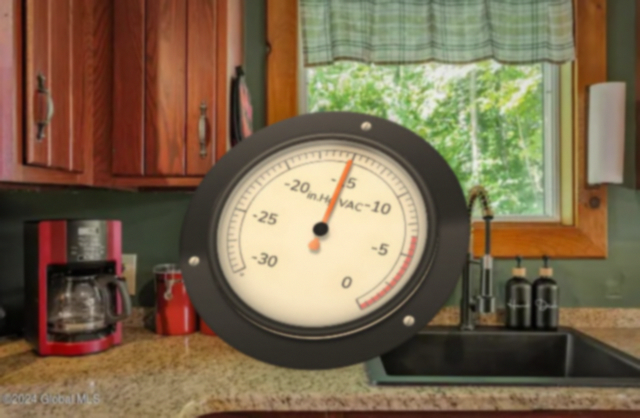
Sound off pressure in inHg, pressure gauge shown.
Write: -15 inHg
